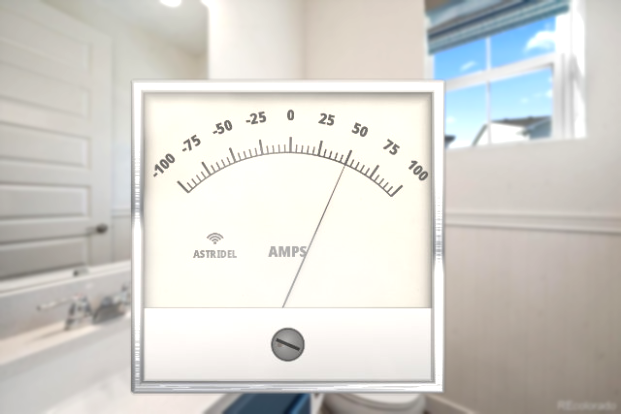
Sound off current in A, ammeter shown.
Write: 50 A
